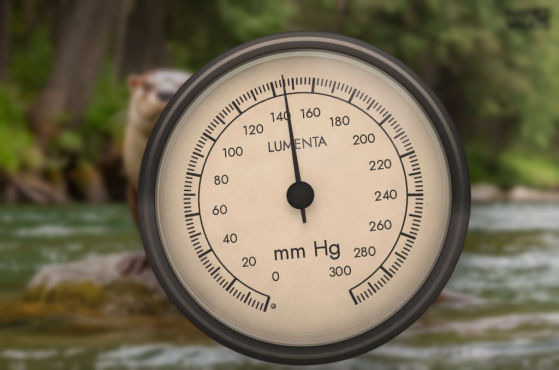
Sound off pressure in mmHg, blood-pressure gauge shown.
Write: 146 mmHg
